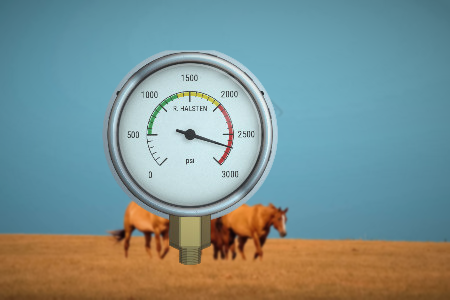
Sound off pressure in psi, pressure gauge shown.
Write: 2700 psi
